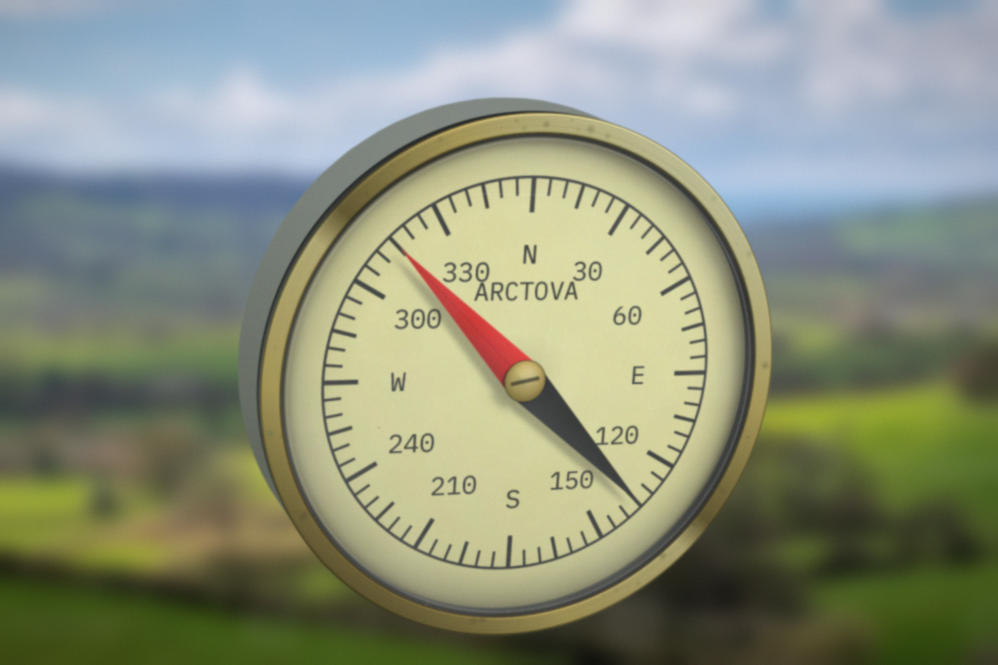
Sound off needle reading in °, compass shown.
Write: 315 °
